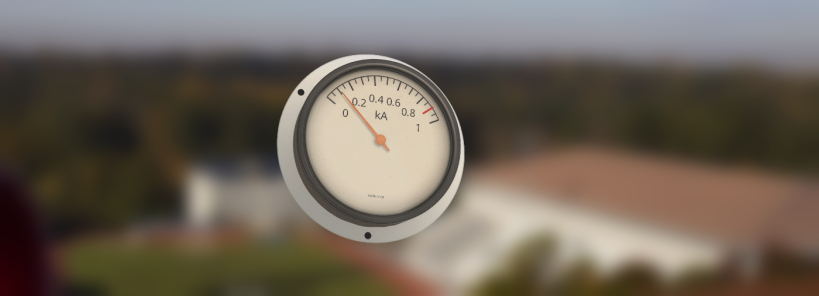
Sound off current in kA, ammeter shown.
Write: 0.1 kA
